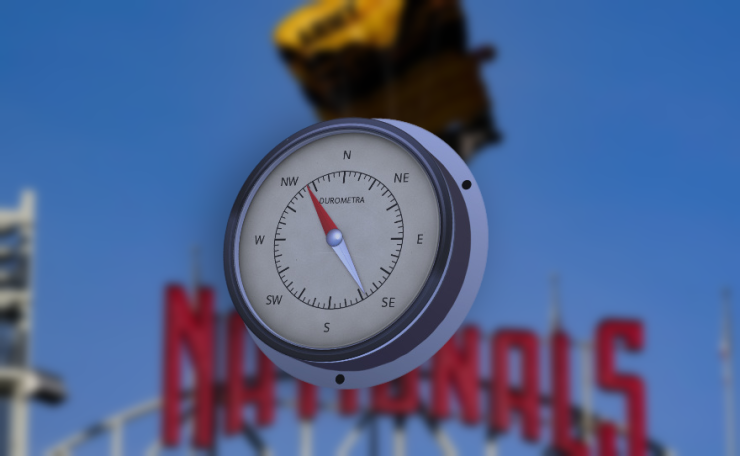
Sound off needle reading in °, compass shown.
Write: 325 °
